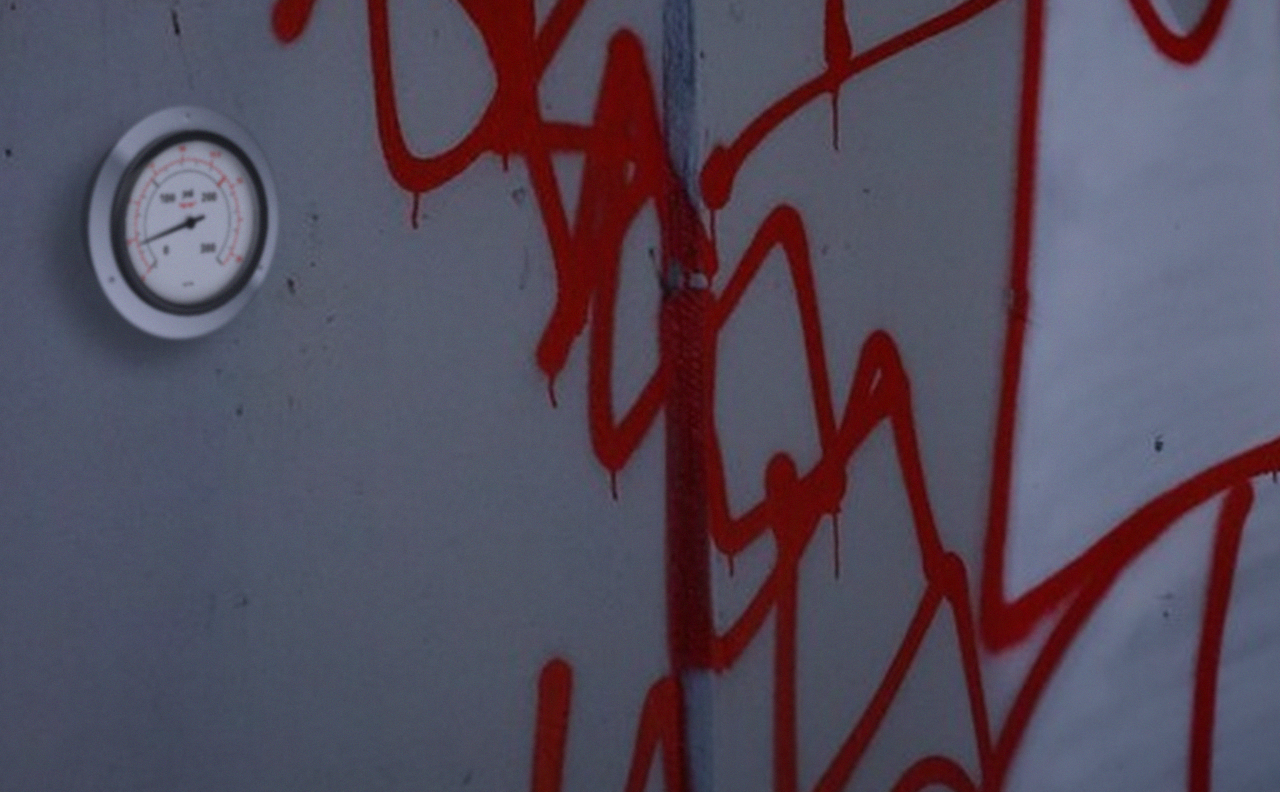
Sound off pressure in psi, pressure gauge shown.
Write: 30 psi
